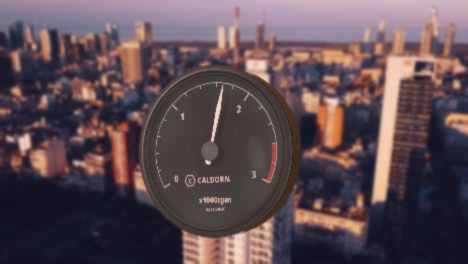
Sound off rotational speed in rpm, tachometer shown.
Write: 1700 rpm
